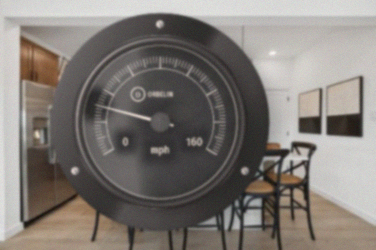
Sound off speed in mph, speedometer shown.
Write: 30 mph
